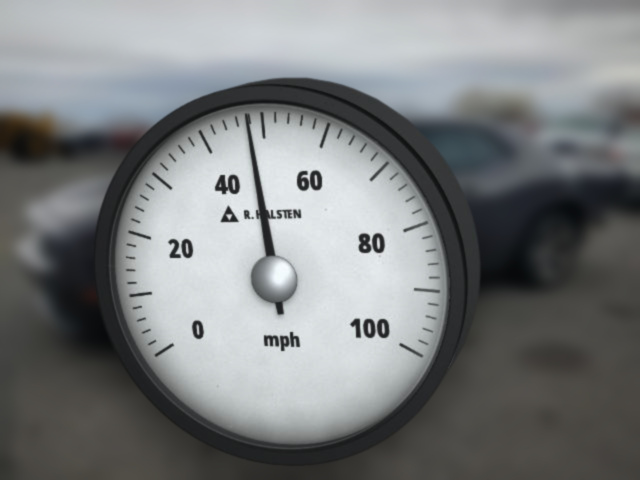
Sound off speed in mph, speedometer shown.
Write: 48 mph
